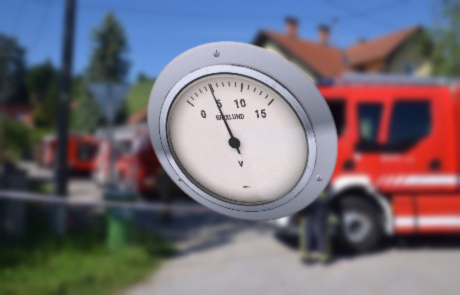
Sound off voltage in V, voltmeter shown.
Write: 5 V
